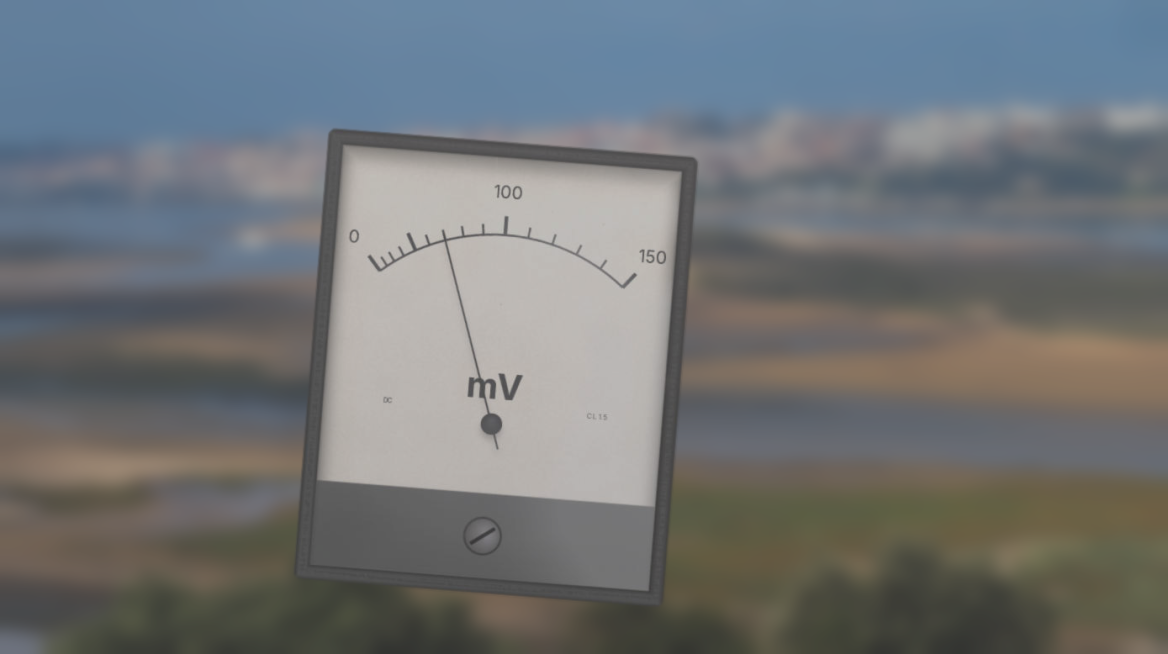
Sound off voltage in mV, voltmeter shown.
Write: 70 mV
